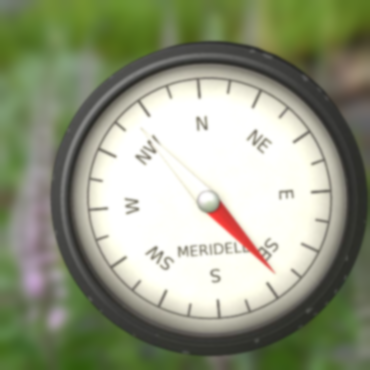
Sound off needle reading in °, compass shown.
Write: 142.5 °
